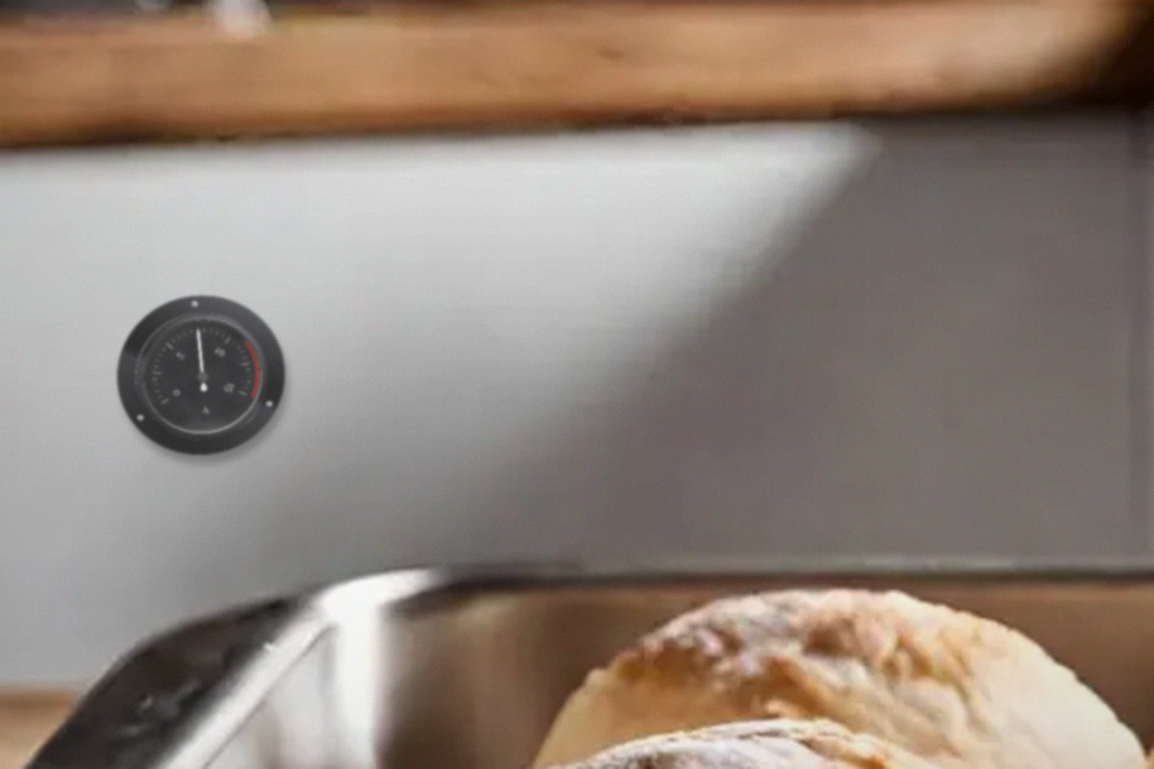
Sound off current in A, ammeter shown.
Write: 7.5 A
